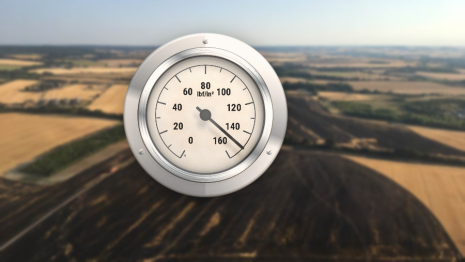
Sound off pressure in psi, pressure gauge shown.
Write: 150 psi
